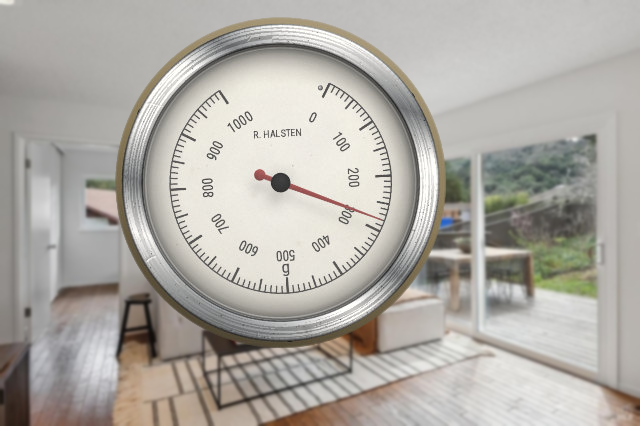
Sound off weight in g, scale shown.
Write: 280 g
